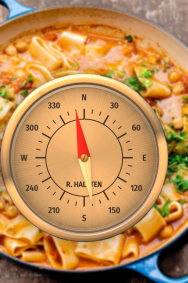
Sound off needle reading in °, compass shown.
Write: 350 °
